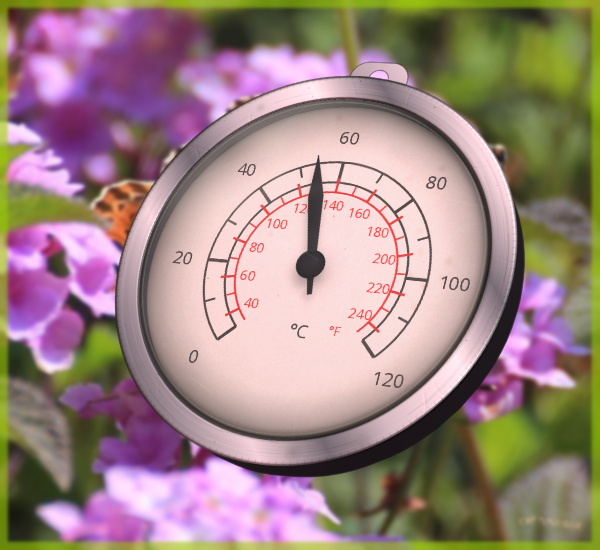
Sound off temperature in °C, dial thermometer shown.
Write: 55 °C
